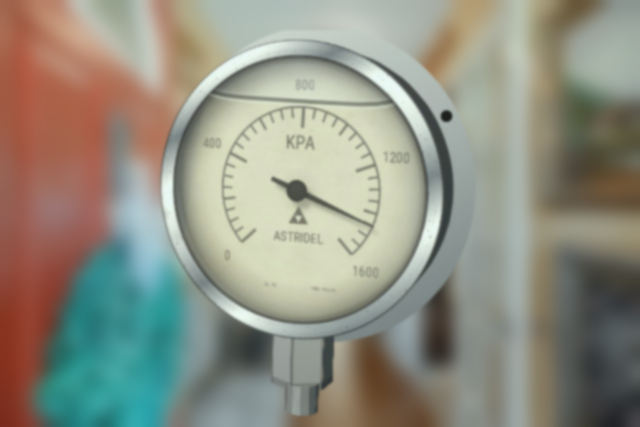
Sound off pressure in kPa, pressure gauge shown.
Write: 1450 kPa
